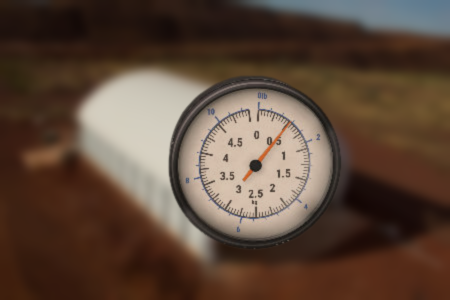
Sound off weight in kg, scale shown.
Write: 0.5 kg
